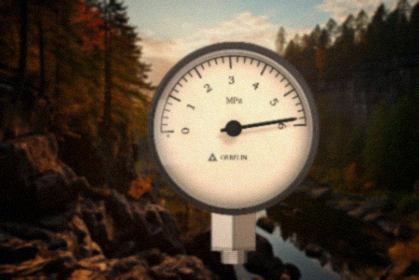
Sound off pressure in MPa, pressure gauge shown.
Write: 5.8 MPa
